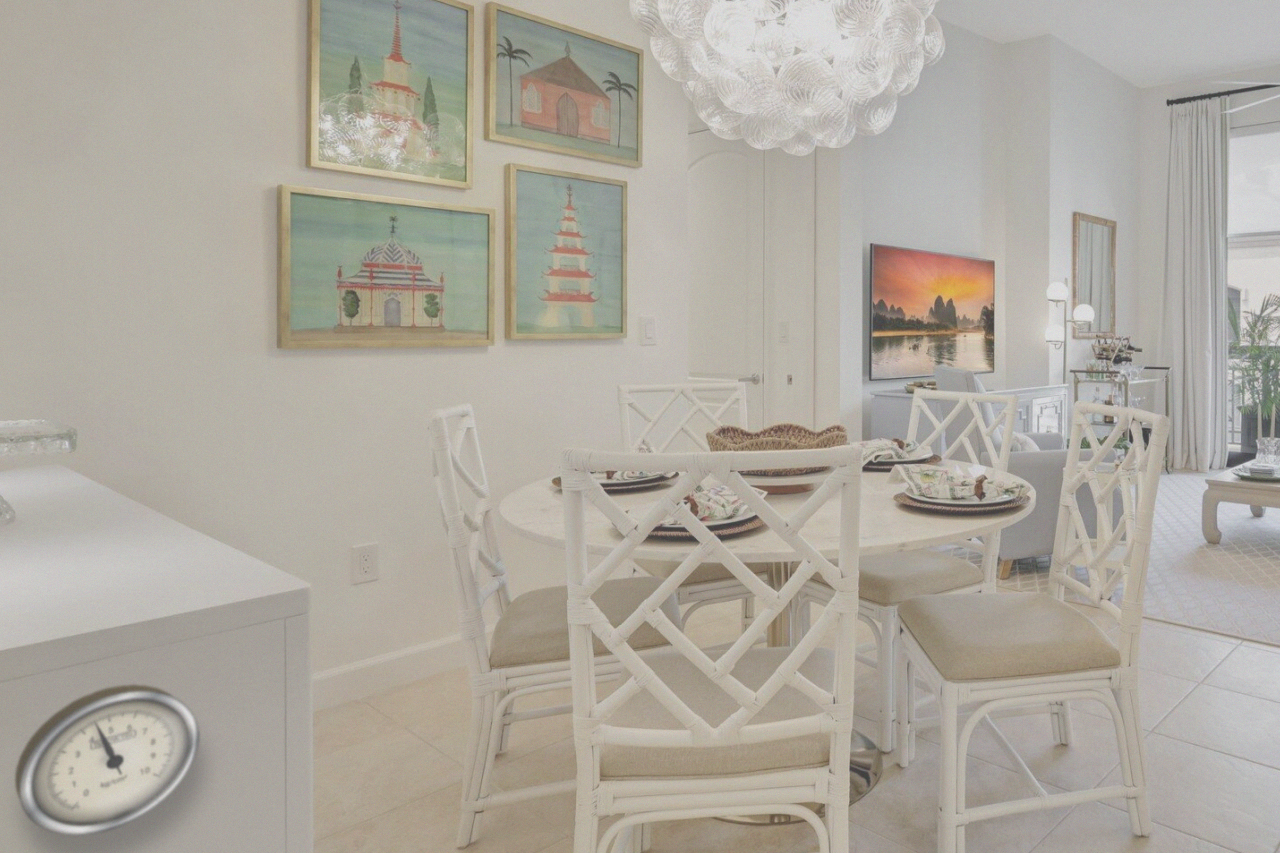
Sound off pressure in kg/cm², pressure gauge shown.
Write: 4.5 kg/cm²
